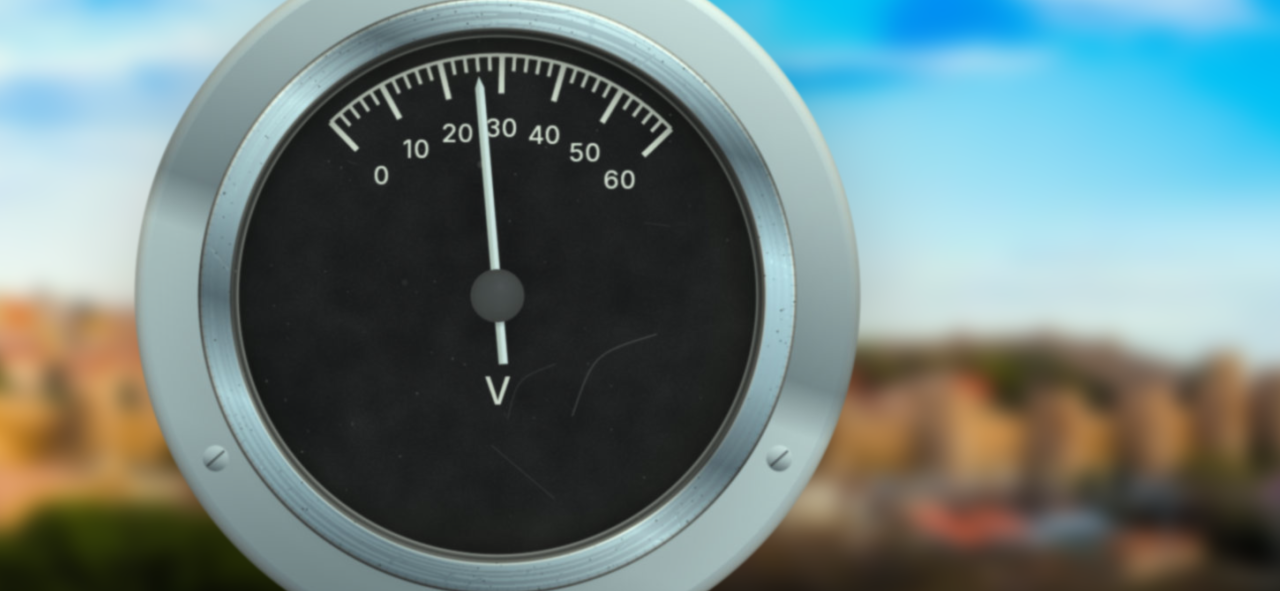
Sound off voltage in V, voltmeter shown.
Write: 26 V
